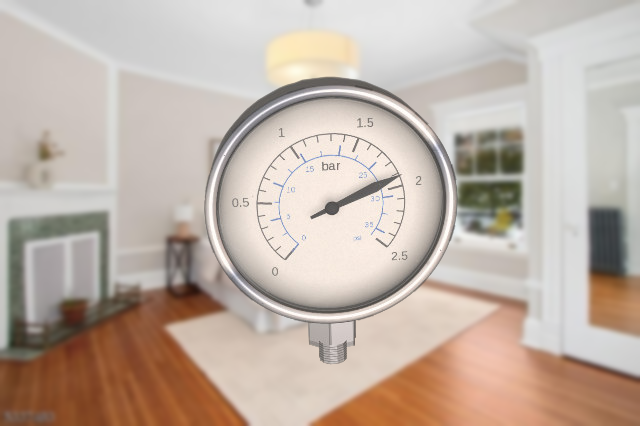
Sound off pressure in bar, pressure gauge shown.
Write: 1.9 bar
